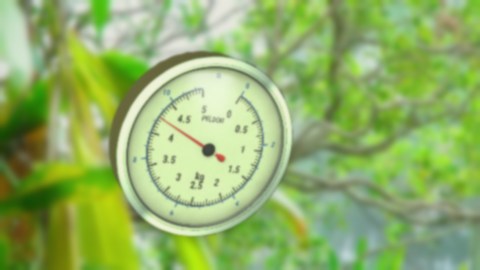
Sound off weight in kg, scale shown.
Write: 4.25 kg
